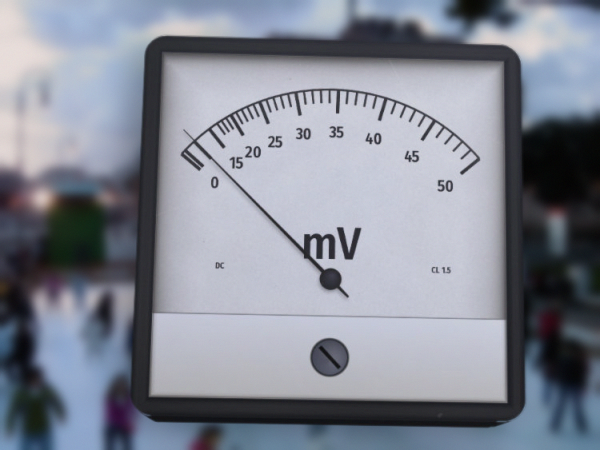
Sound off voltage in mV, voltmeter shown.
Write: 10 mV
